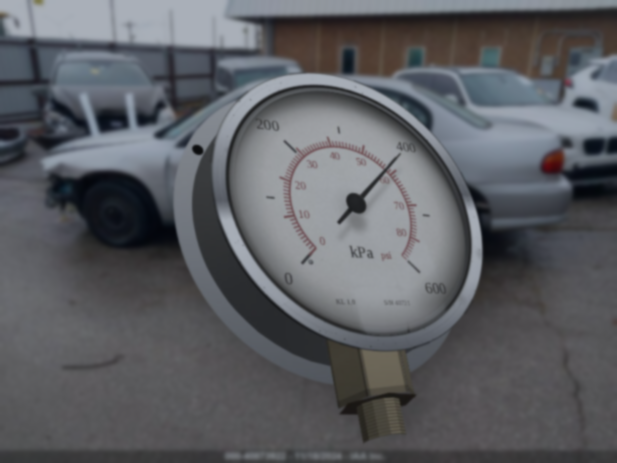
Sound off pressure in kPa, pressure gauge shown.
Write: 400 kPa
